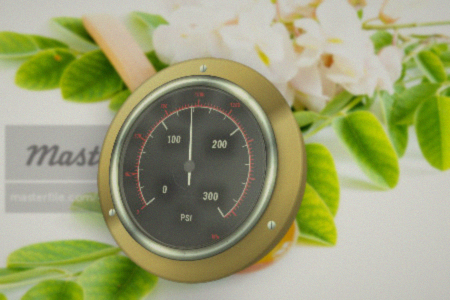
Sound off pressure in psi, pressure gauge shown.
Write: 140 psi
